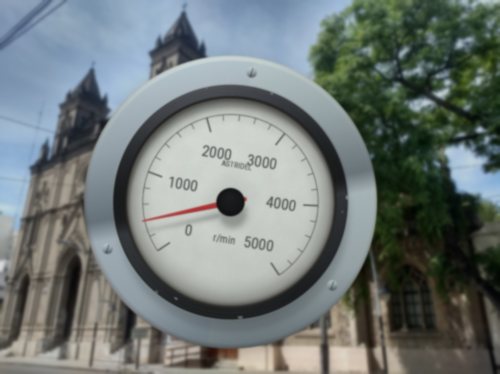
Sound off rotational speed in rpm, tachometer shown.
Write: 400 rpm
